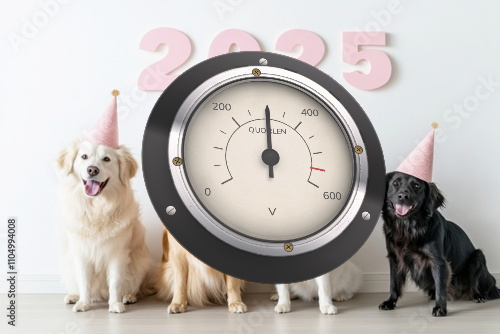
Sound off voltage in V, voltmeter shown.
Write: 300 V
